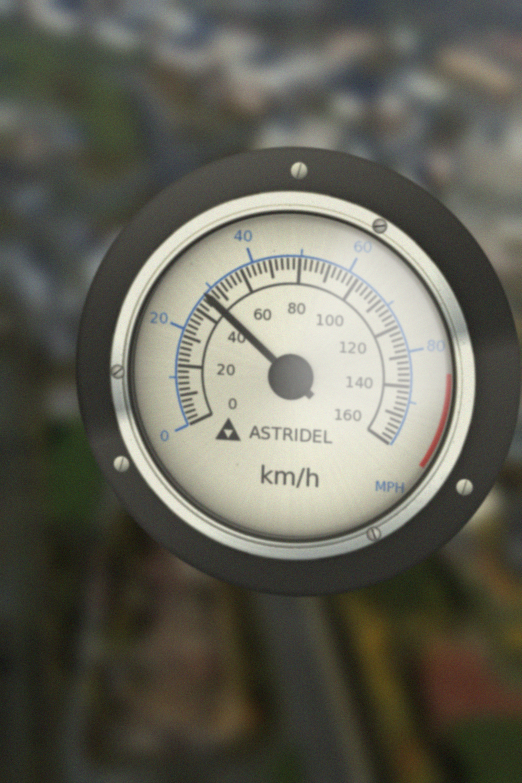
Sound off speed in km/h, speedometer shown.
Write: 46 km/h
